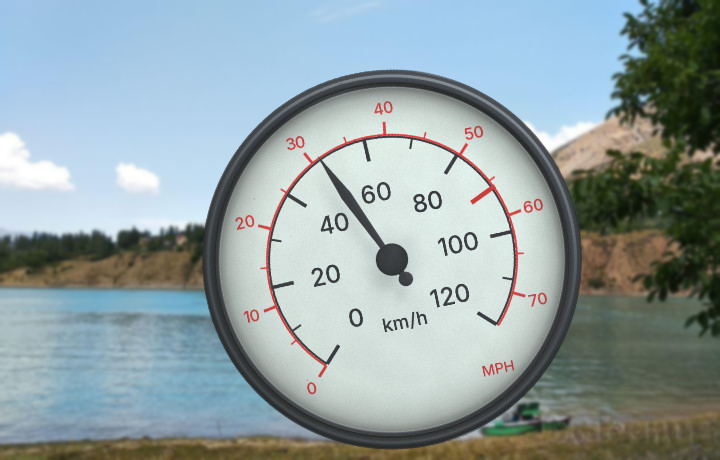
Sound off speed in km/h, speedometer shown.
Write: 50 km/h
